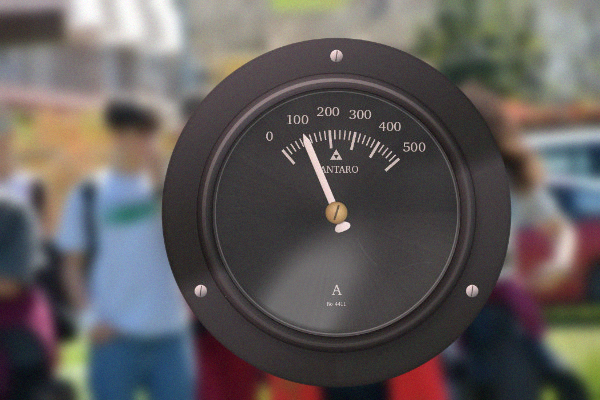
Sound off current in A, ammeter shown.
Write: 100 A
